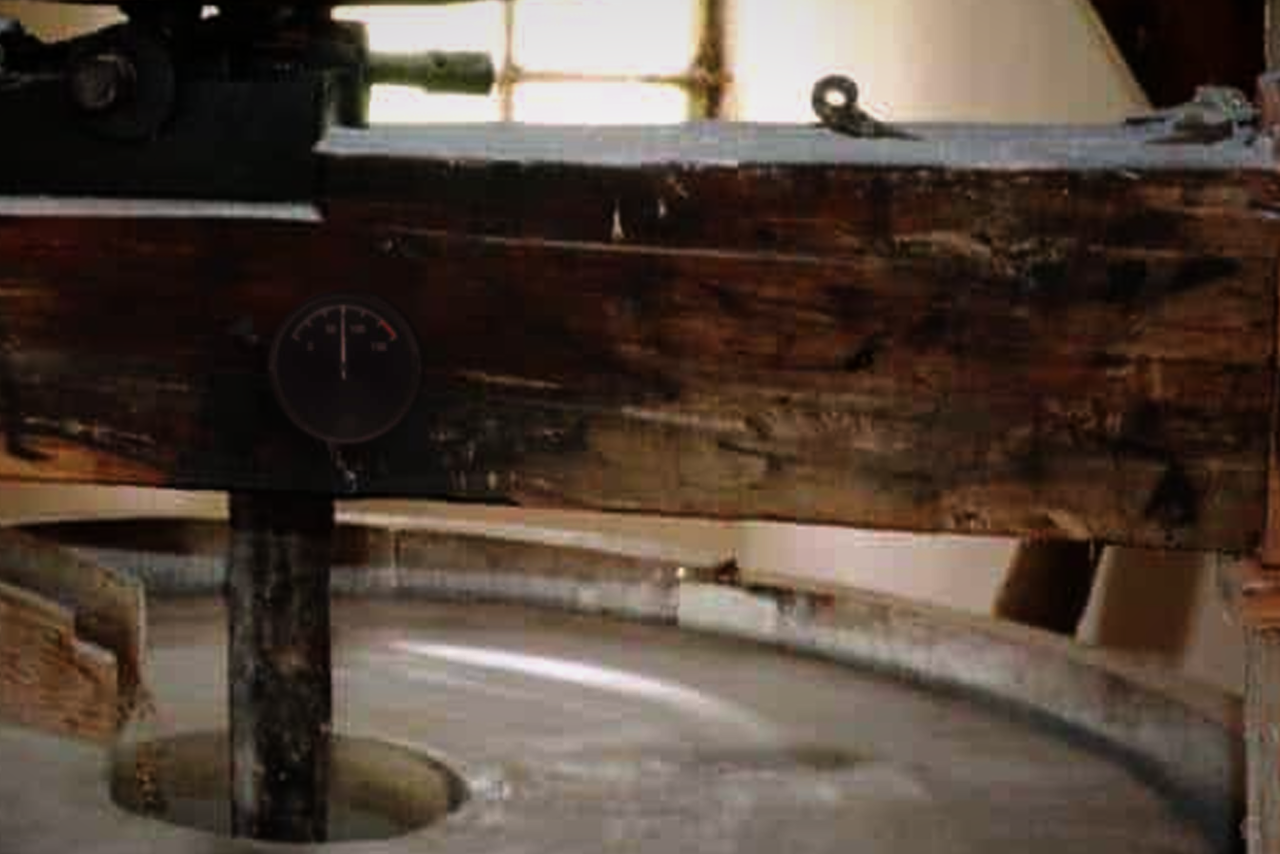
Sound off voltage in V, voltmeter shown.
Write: 75 V
